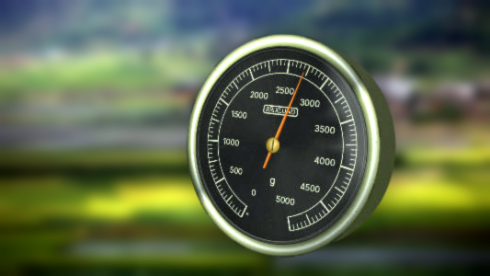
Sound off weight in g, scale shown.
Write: 2750 g
